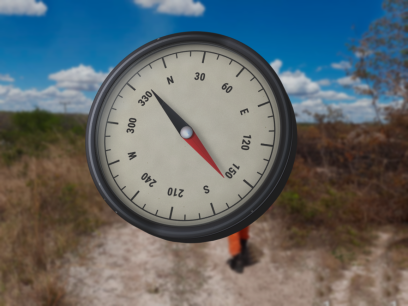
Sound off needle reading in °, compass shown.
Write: 160 °
